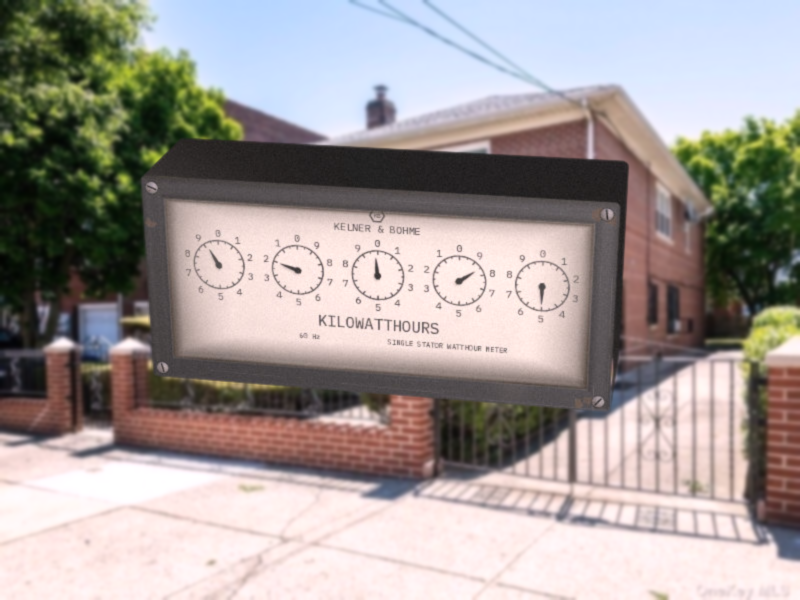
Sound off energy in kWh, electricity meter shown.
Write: 91985 kWh
